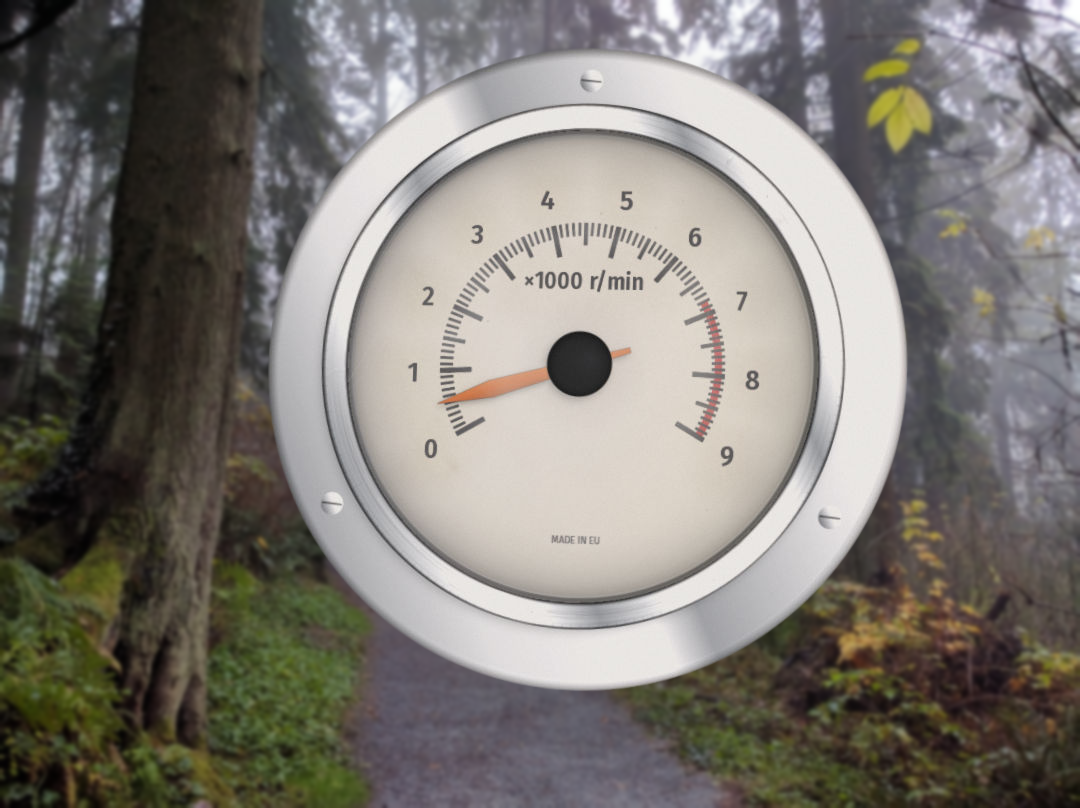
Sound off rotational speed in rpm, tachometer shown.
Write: 500 rpm
